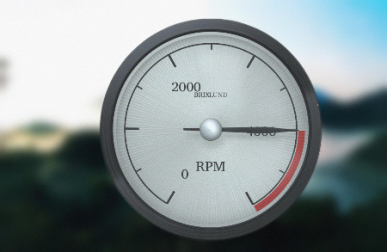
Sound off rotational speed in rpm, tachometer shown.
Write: 4000 rpm
